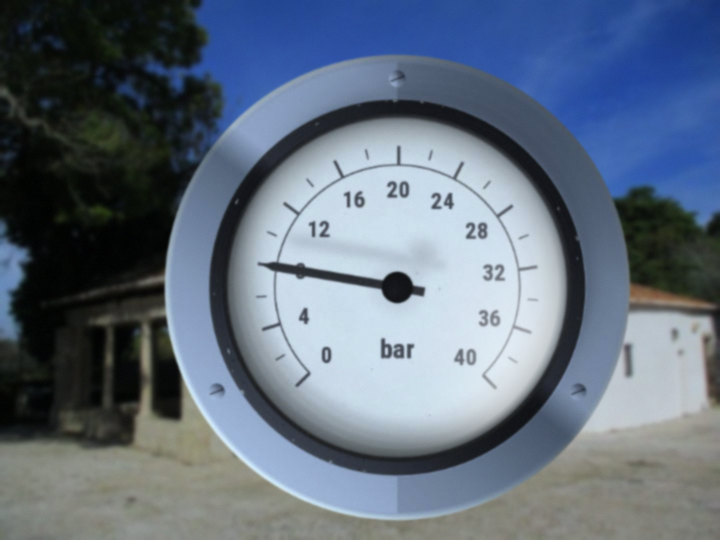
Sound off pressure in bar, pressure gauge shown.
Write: 8 bar
